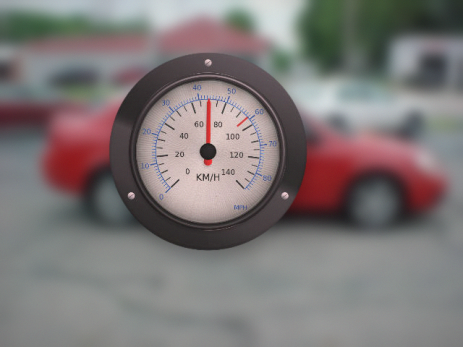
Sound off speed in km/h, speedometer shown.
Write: 70 km/h
